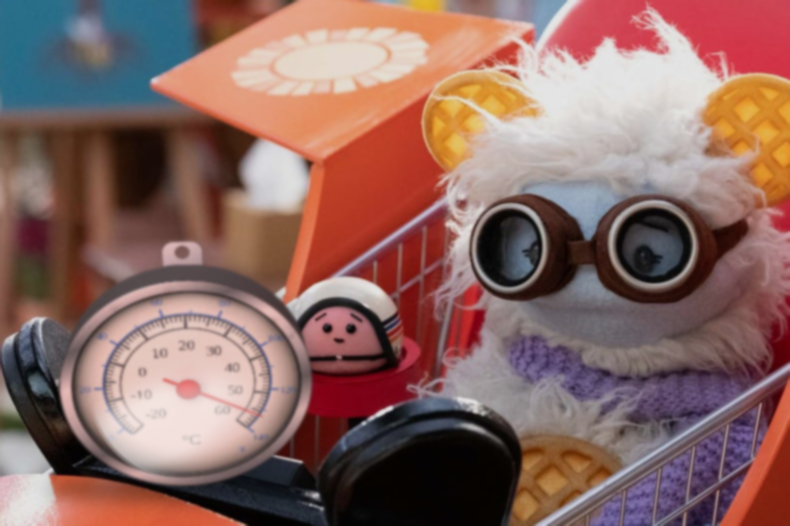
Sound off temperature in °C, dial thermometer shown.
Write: 55 °C
